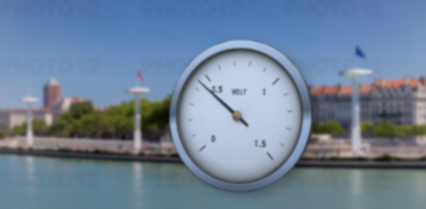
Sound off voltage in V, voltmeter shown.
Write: 0.45 V
